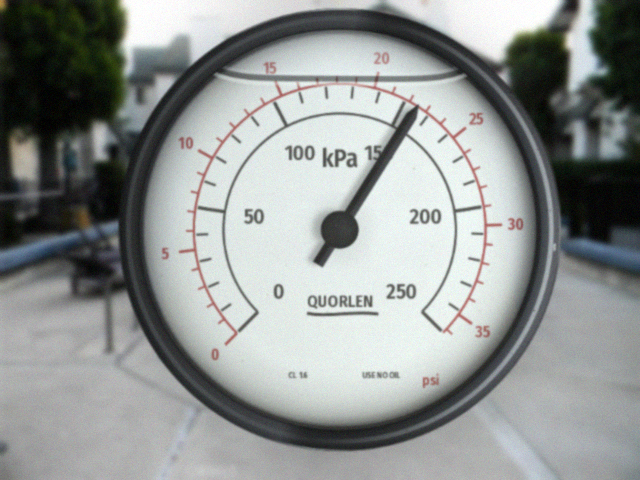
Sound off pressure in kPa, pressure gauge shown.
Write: 155 kPa
